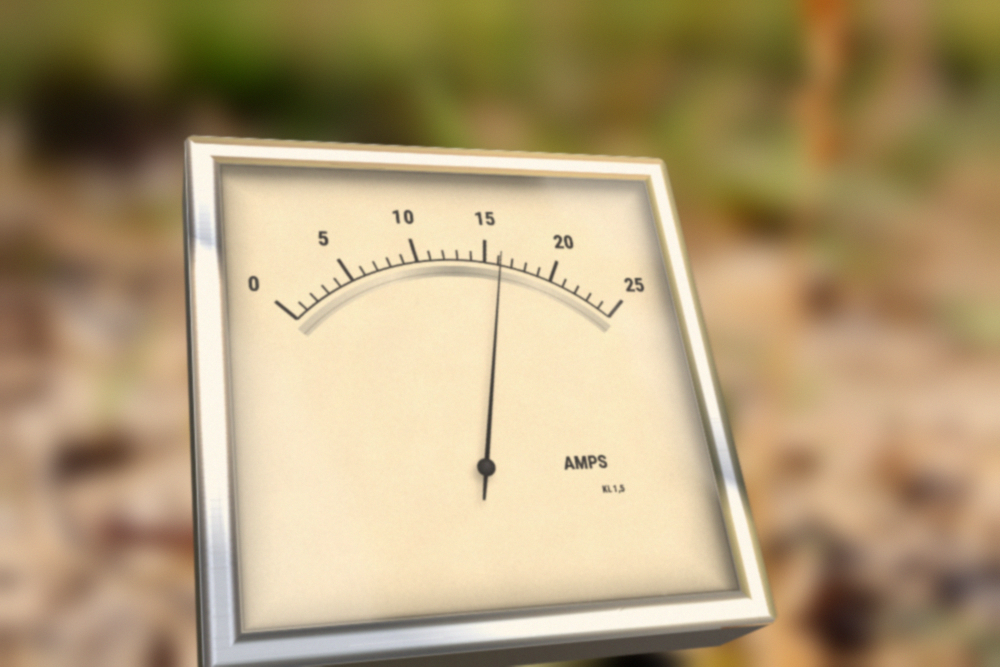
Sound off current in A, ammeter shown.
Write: 16 A
